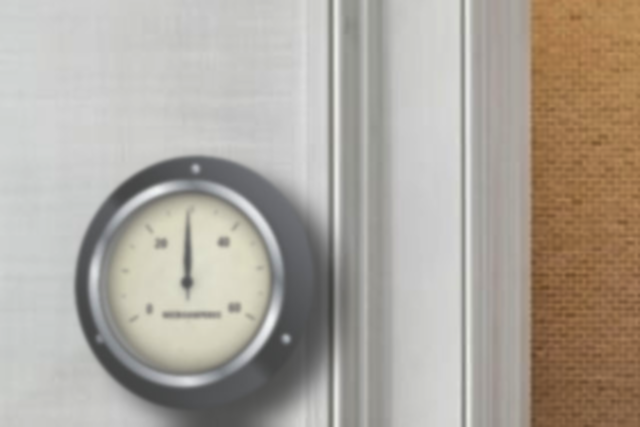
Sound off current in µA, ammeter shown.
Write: 30 µA
